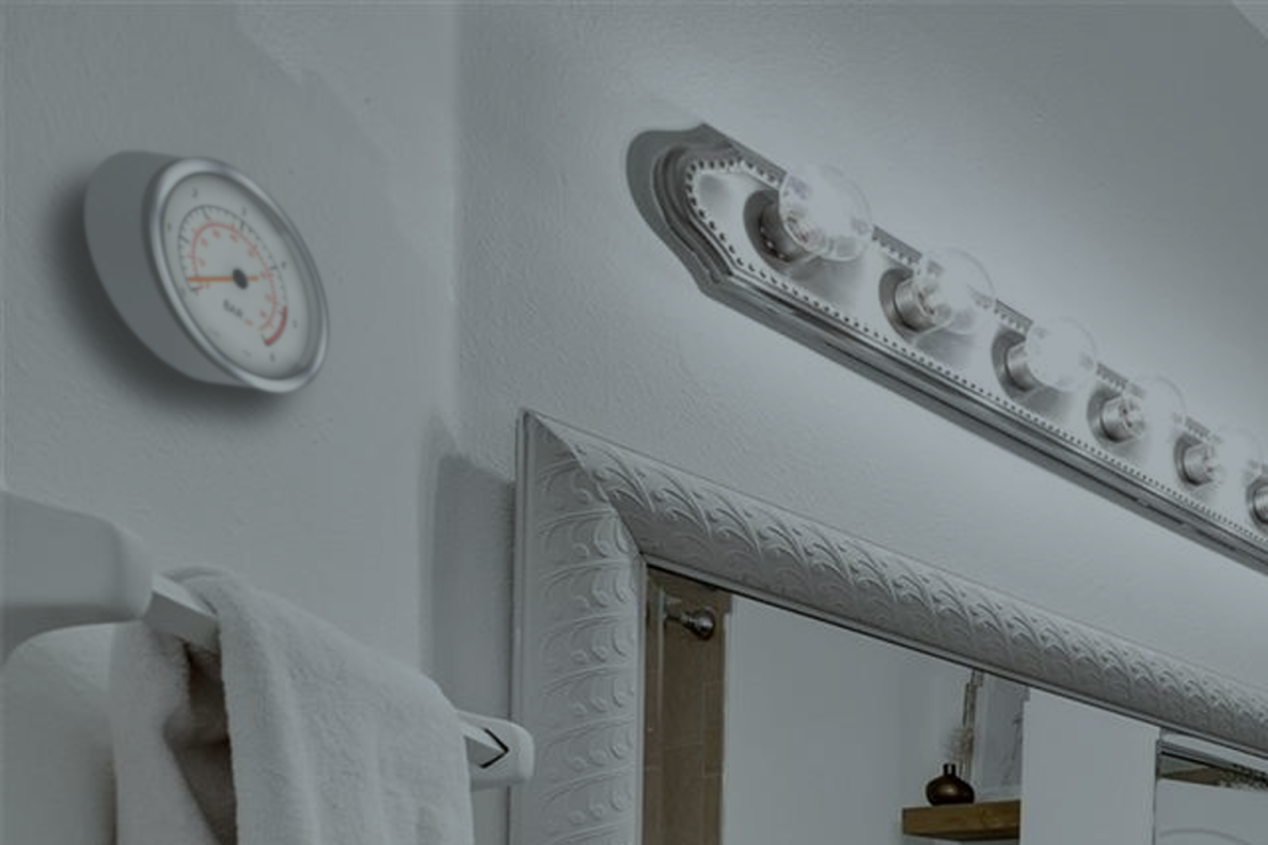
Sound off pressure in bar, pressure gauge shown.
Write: 0.2 bar
